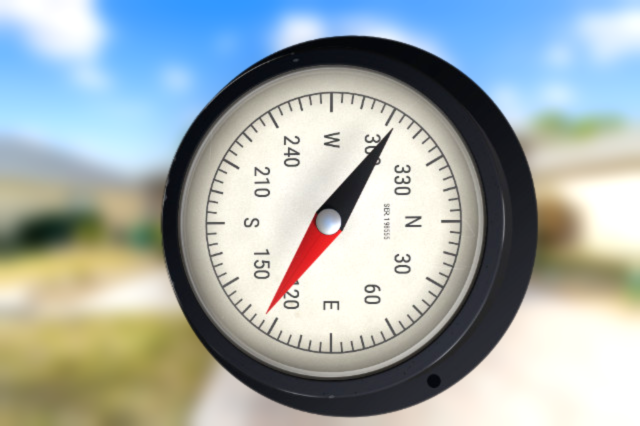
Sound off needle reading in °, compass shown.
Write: 125 °
